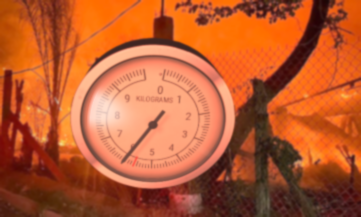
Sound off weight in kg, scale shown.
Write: 6 kg
